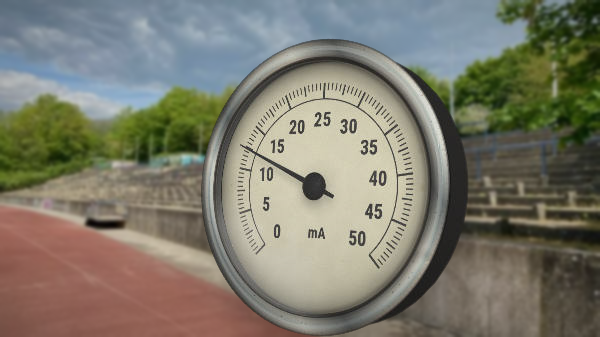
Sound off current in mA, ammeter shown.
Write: 12.5 mA
